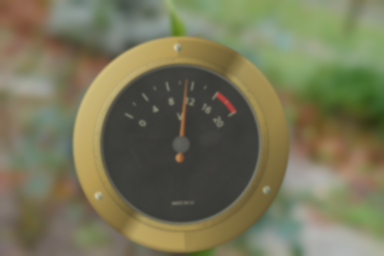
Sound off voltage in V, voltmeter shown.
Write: 11 V
